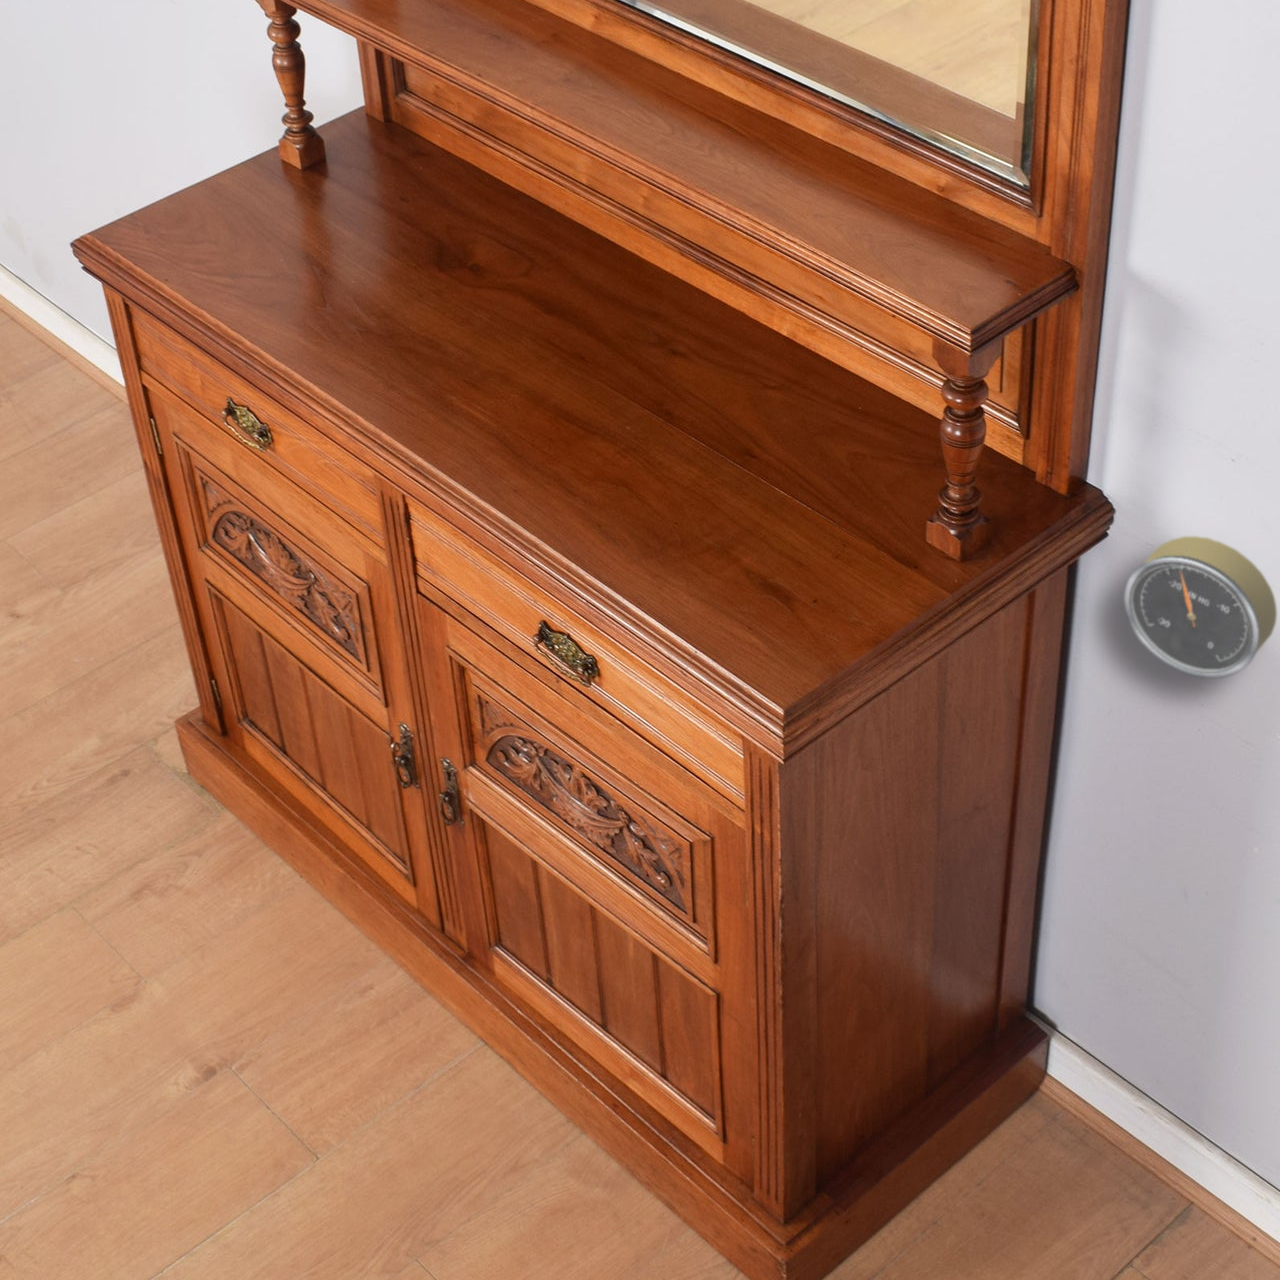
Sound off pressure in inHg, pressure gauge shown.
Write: -18 inHg
